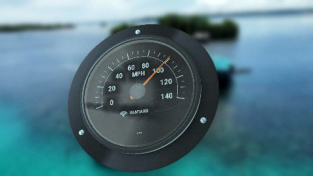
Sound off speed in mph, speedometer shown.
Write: 100 mph
